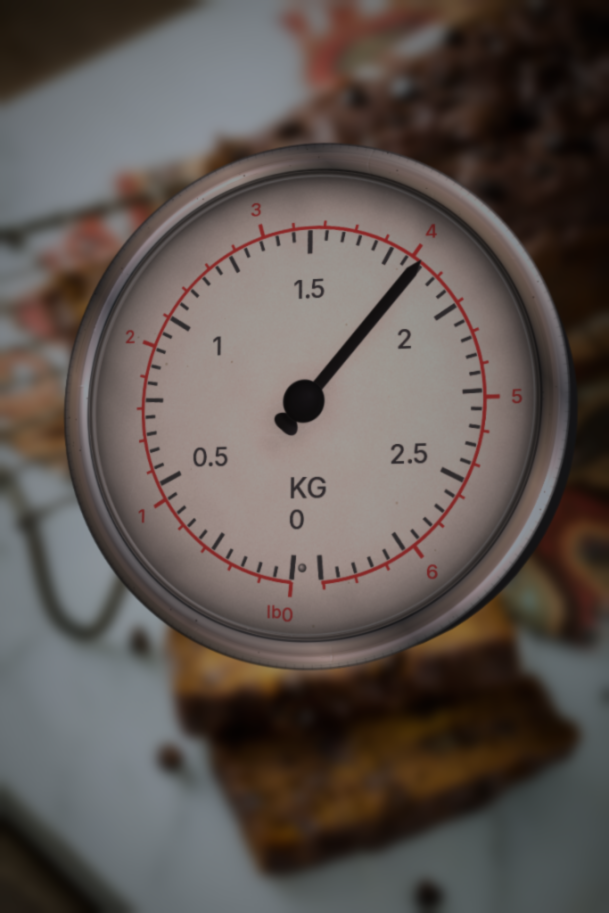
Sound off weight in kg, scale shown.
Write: 1.85 kg
